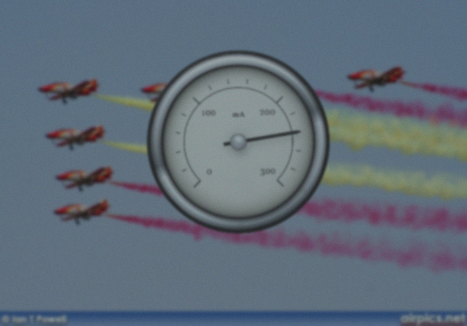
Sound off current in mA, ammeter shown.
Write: 240 mA
